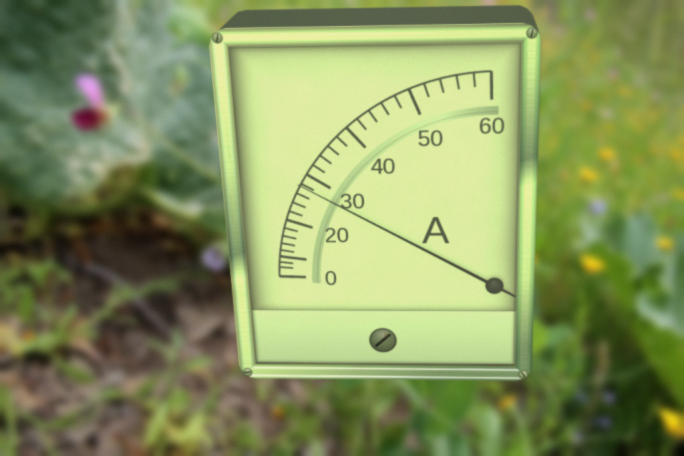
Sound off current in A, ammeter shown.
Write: 28 A
